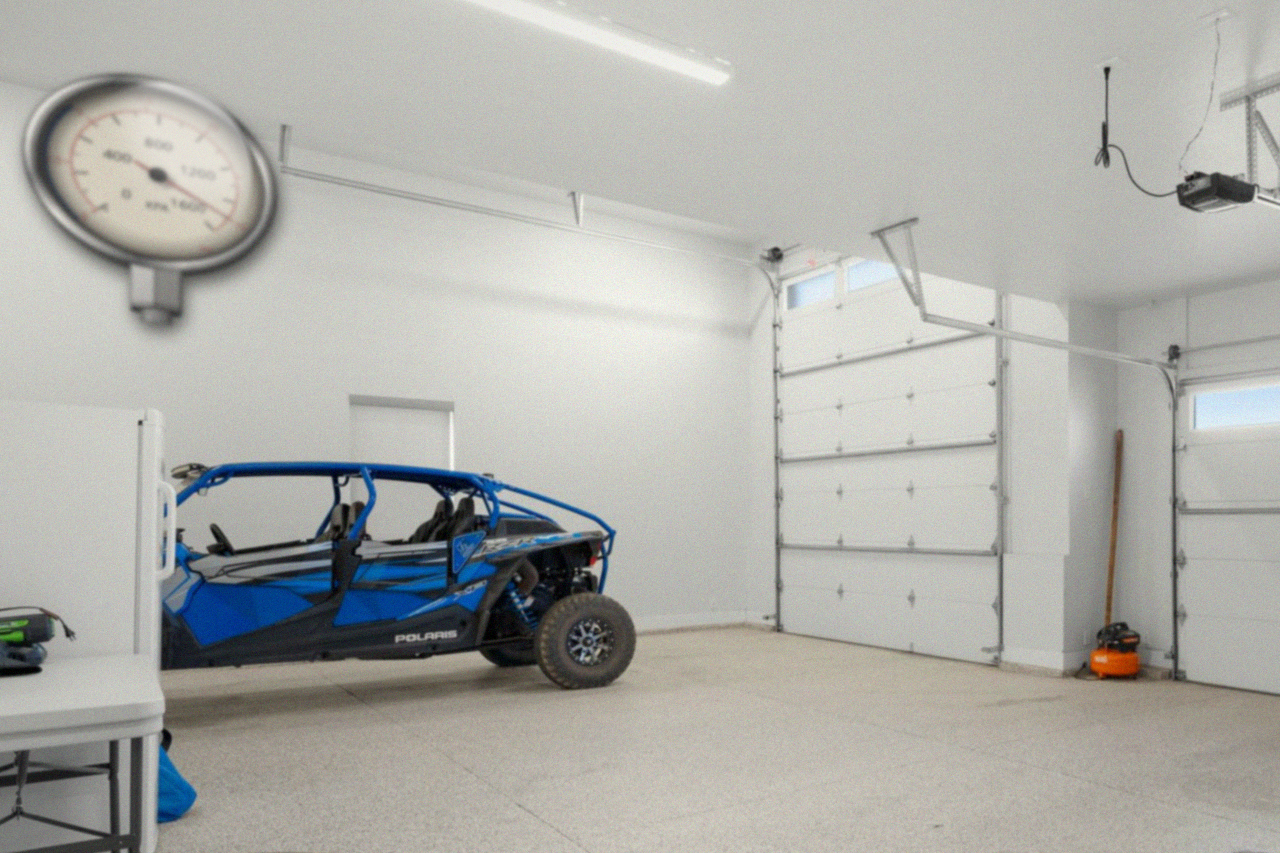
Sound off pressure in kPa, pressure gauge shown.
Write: 1500 kPa
